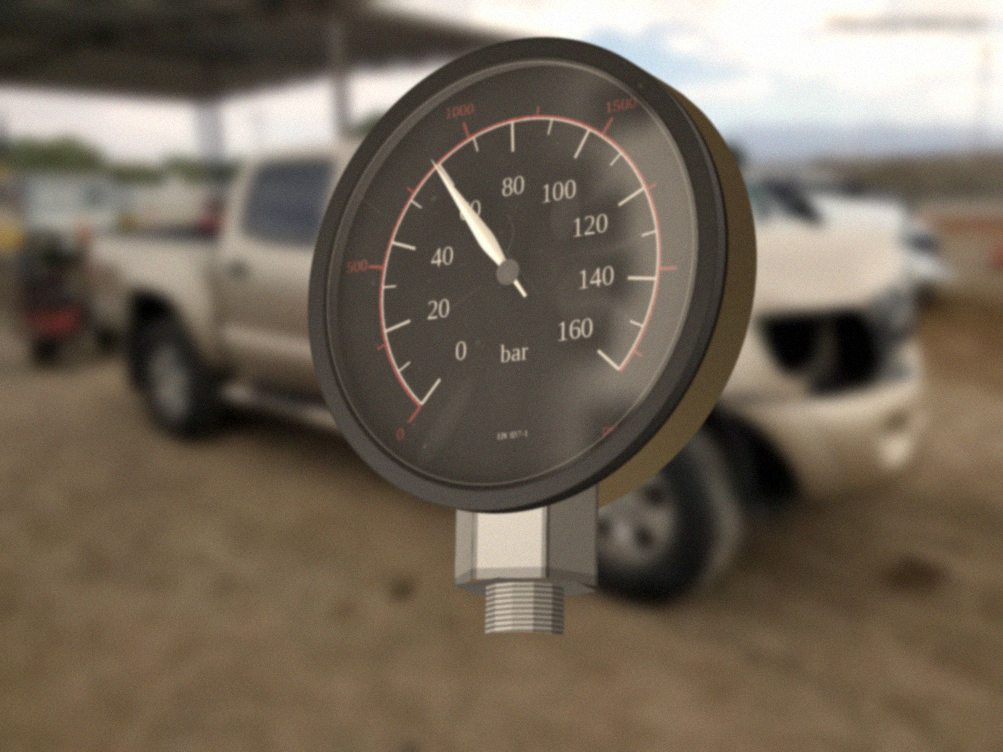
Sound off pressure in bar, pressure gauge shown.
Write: 60 bar
